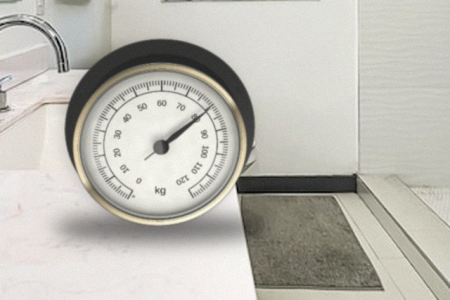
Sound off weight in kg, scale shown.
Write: 80 kg
